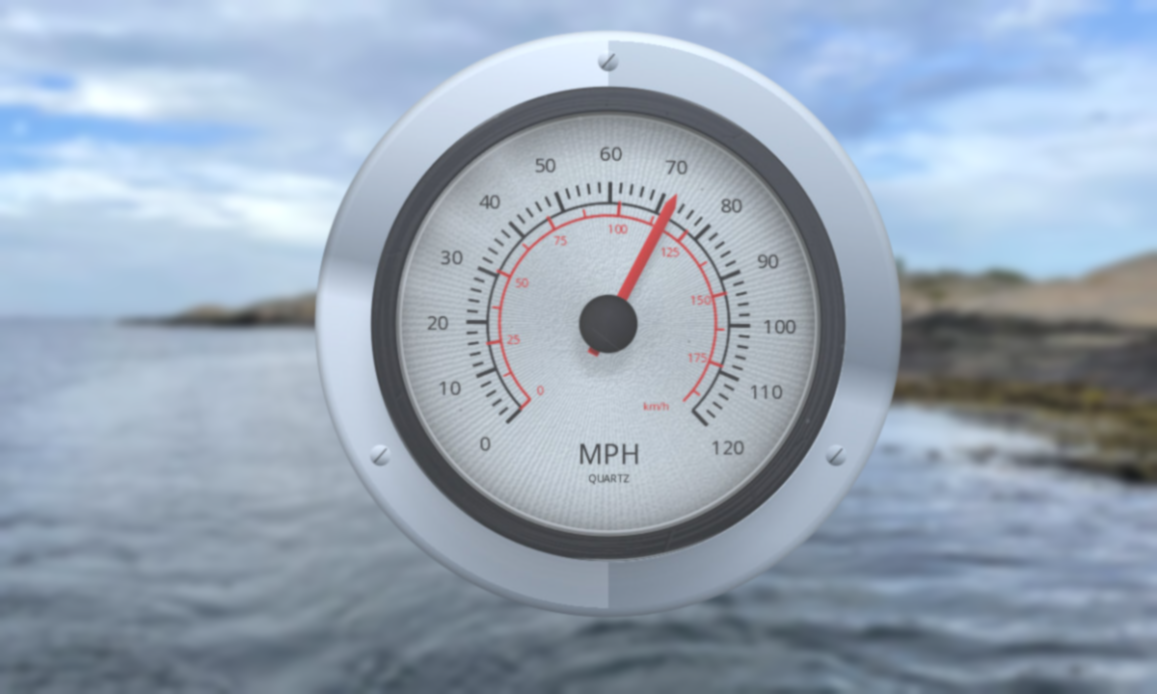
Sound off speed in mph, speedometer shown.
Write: 72 mph
